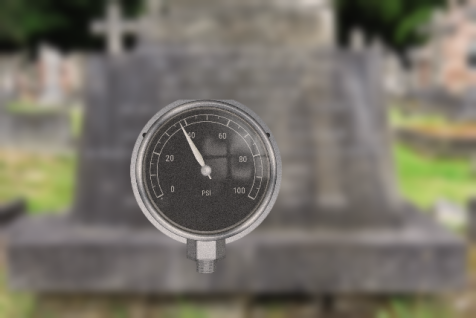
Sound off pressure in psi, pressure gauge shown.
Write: 37.5 psi
